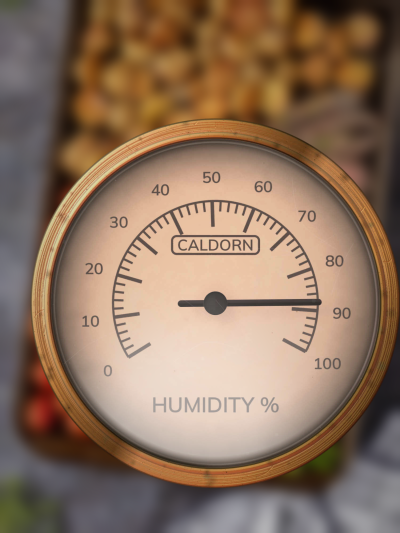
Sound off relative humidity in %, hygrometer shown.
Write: 88 %
